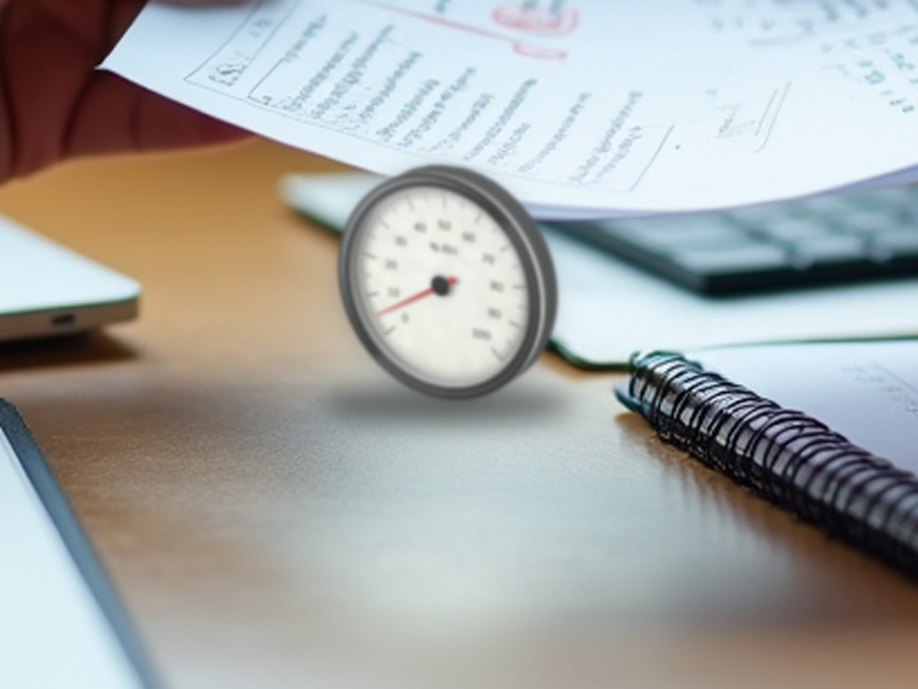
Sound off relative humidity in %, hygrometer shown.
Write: 5 %
